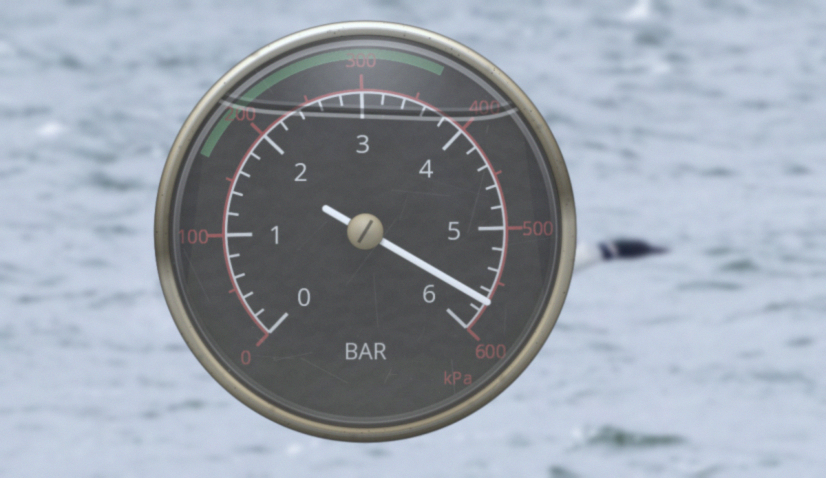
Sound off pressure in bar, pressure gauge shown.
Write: 5.7 bar
